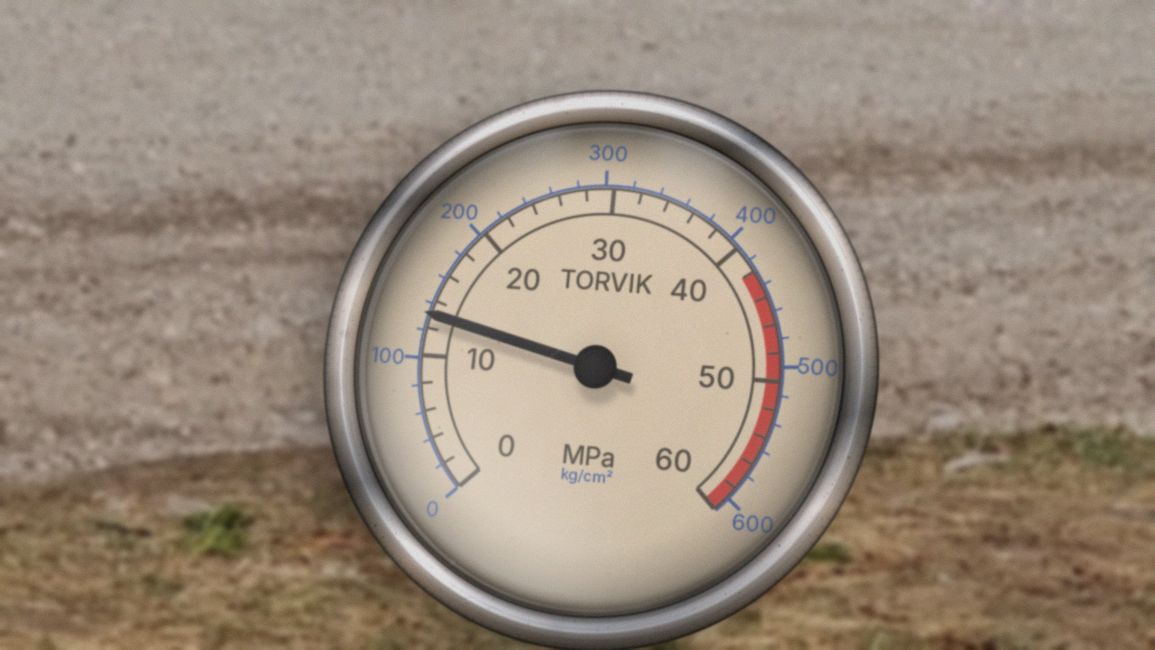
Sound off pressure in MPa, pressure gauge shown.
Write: 13 MPa
